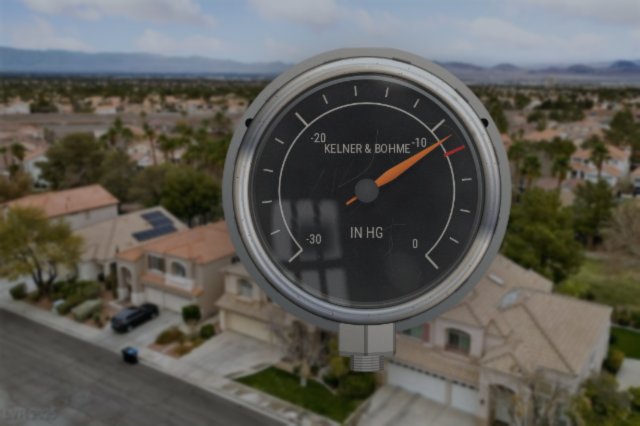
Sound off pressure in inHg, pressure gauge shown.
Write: -9 inHg
